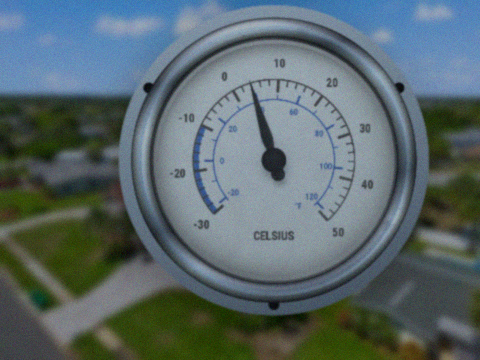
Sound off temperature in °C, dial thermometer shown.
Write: 4 °C
